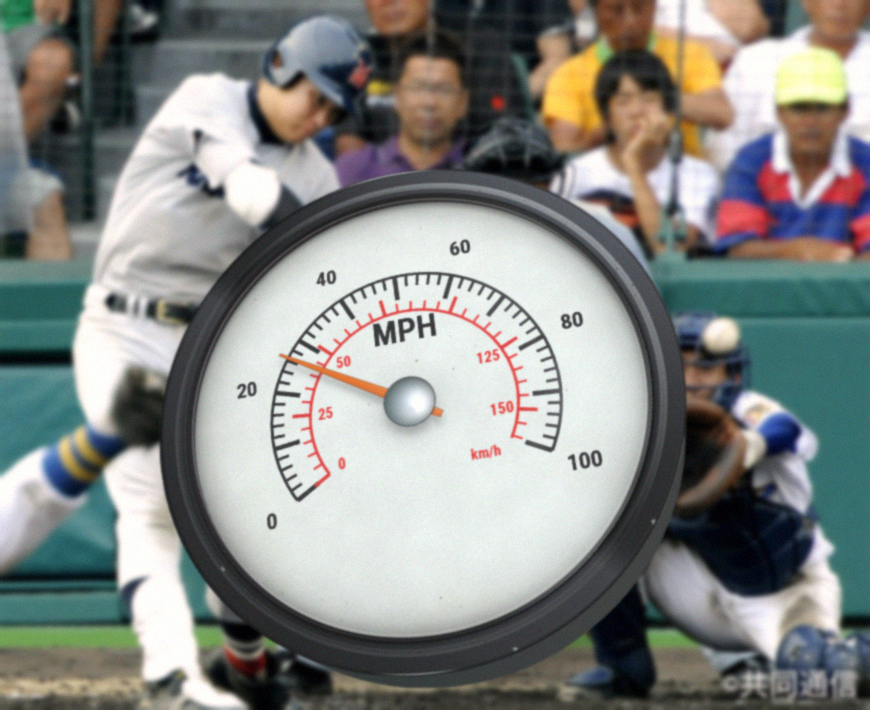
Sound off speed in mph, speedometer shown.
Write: 26 mph
